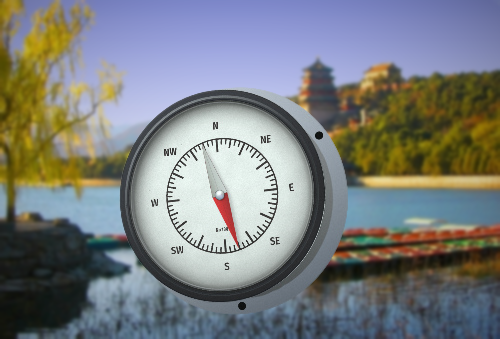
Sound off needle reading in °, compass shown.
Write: 165 °
